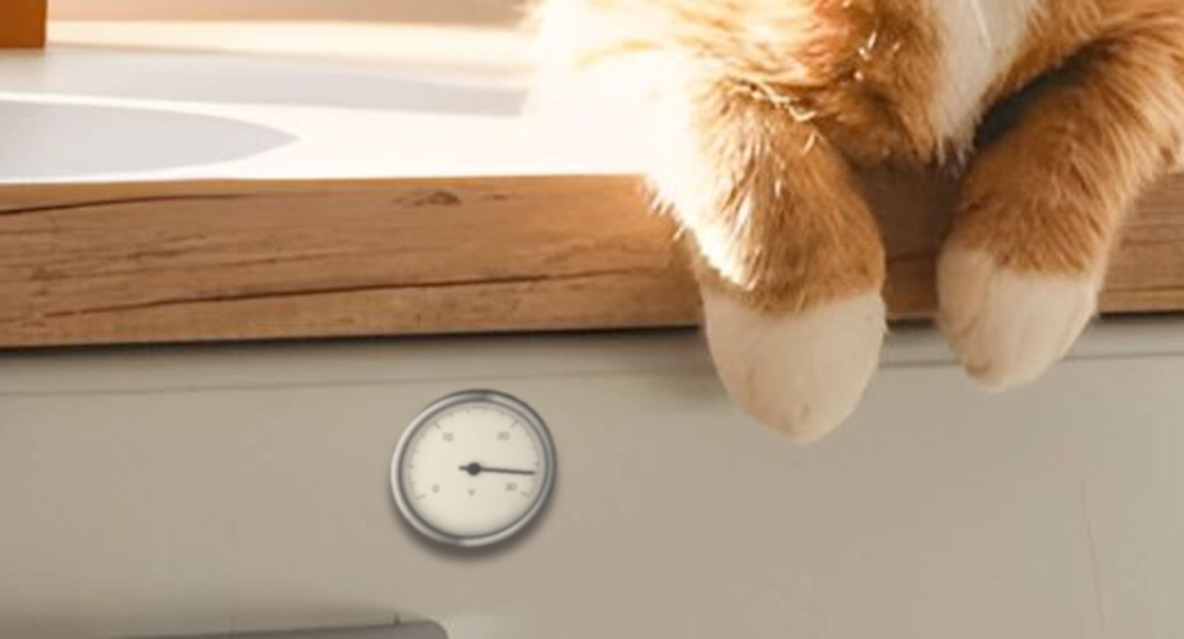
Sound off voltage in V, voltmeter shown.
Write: 27 V
